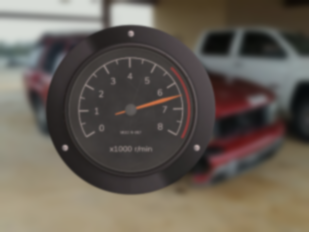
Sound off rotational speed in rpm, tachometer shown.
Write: 6500 rpm
